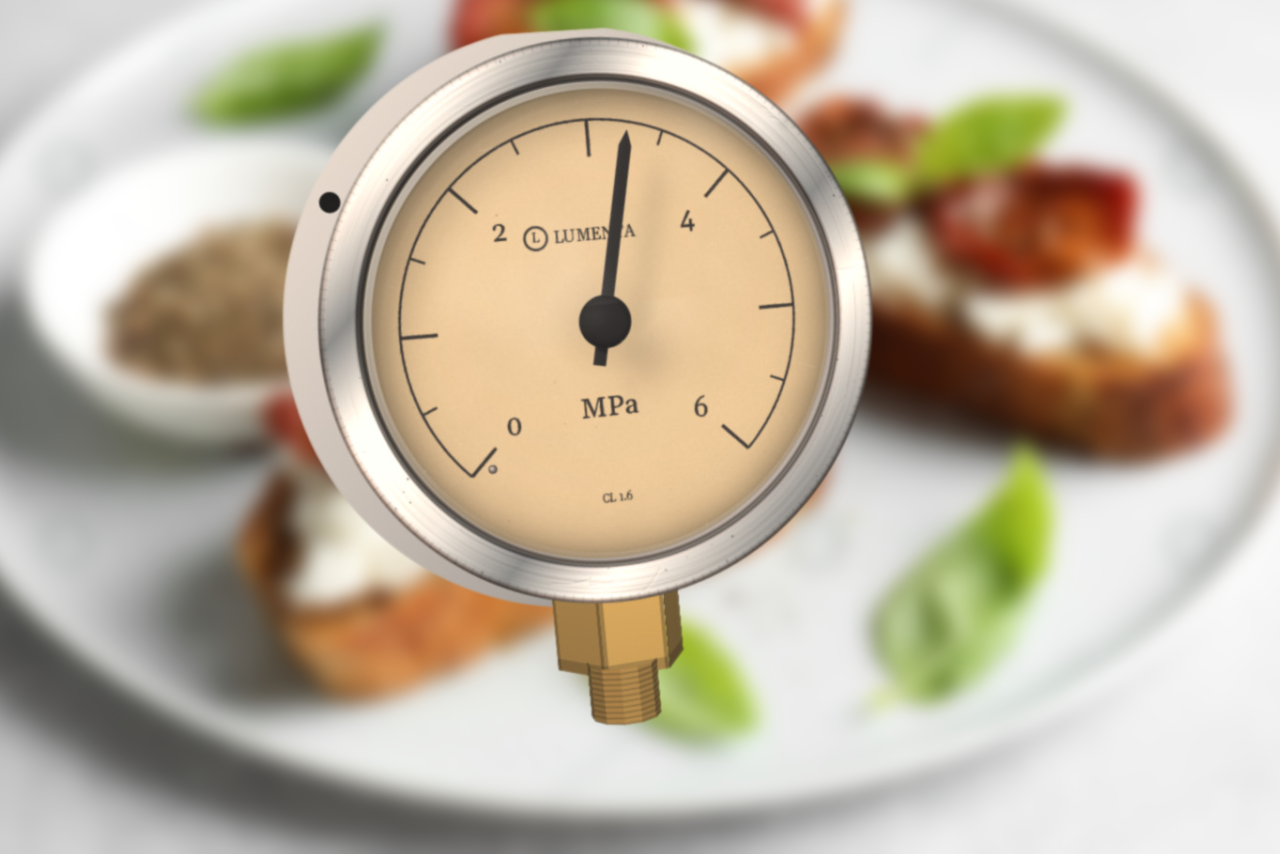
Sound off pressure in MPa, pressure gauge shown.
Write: 3.25 MPa
